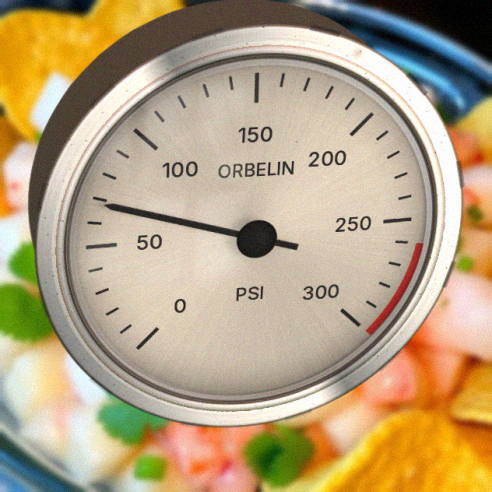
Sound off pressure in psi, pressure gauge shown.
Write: 70 psi
